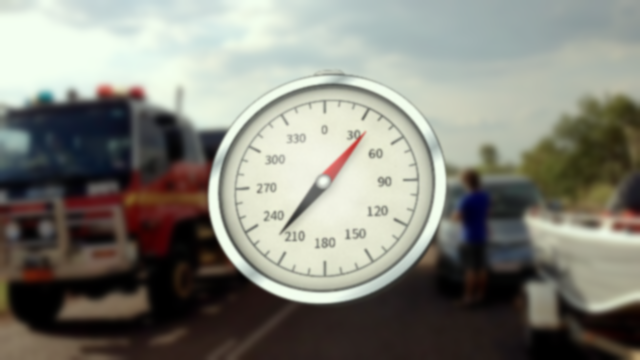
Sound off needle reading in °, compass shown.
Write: 40 °
